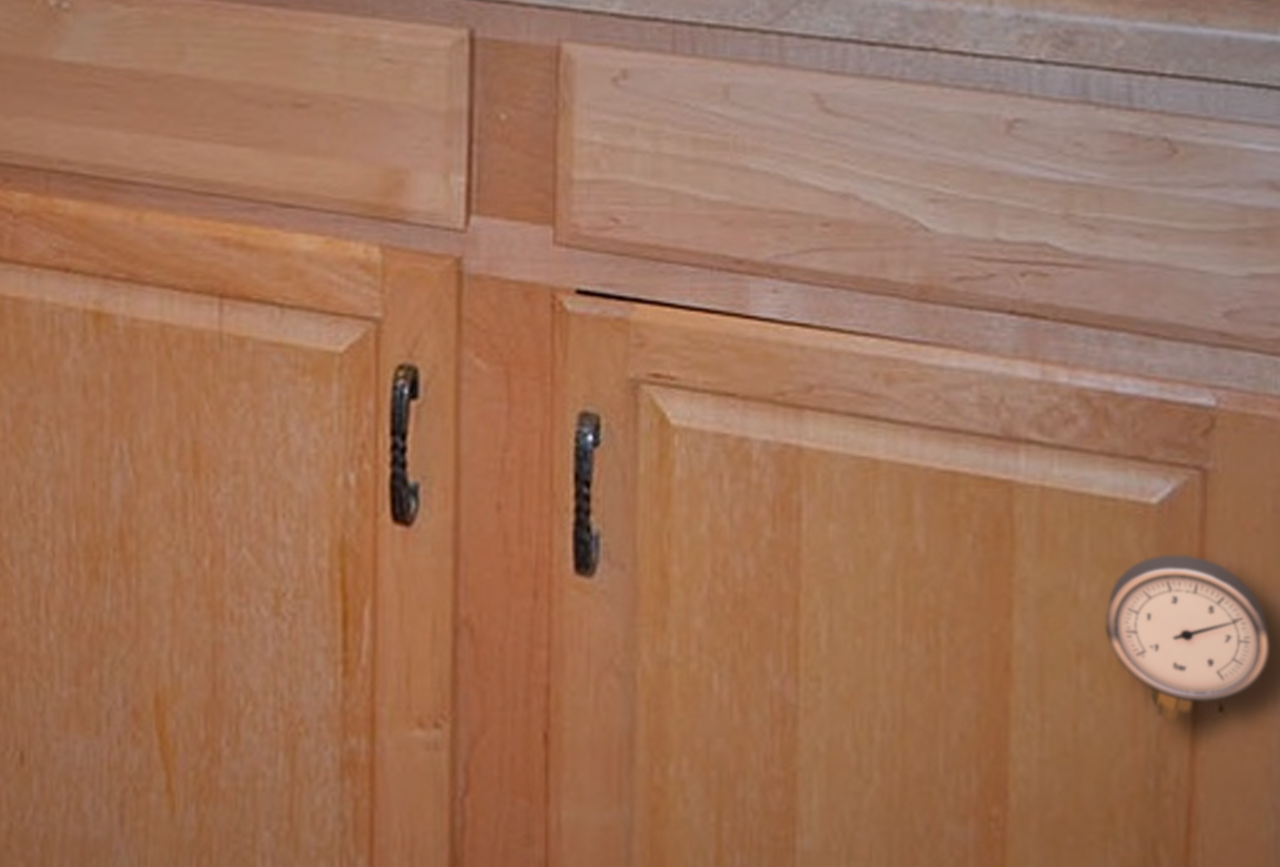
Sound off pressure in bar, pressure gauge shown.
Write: 6 bar
